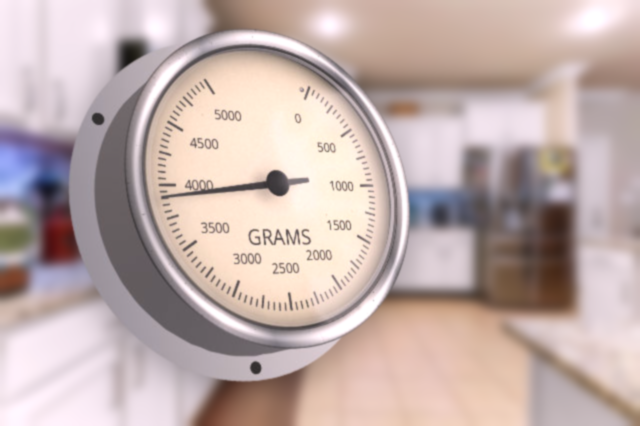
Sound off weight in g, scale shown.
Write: 3900 g
